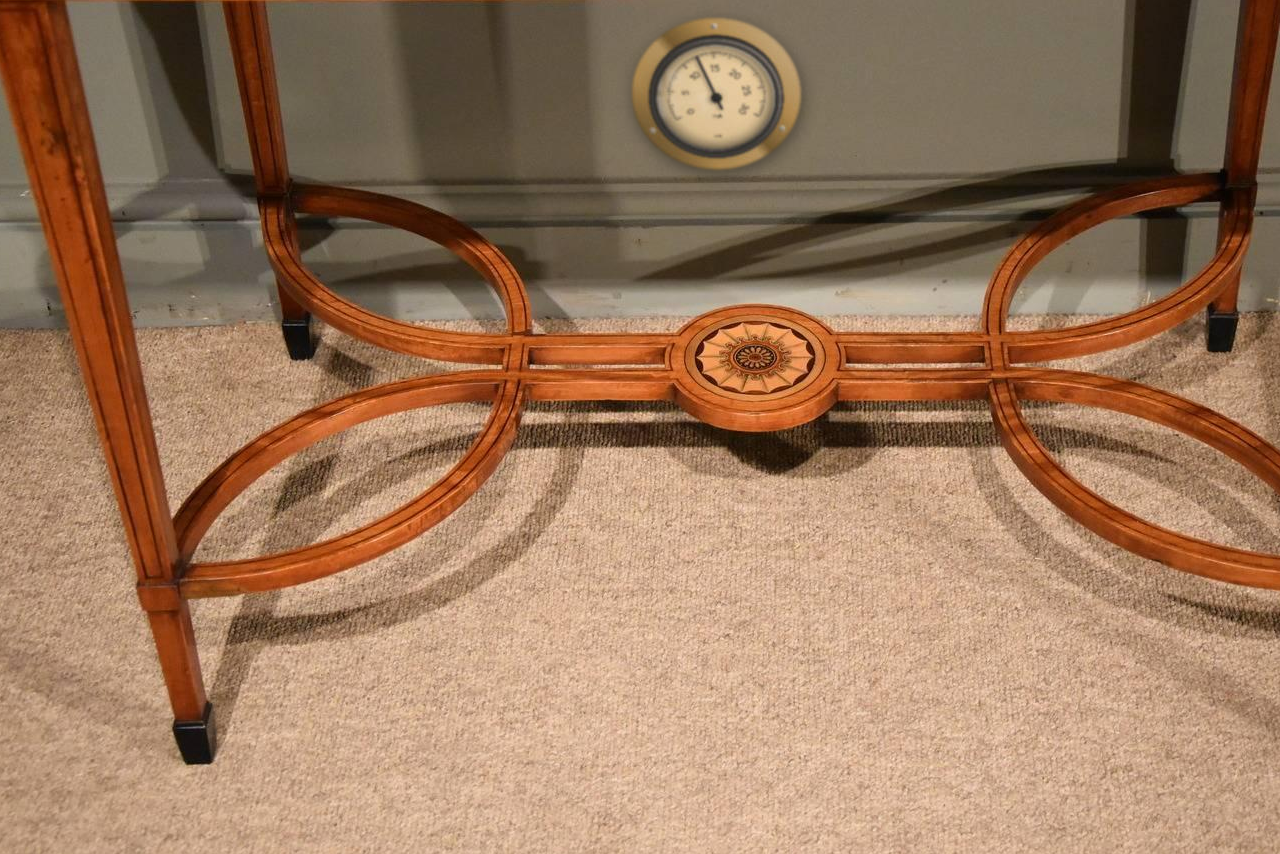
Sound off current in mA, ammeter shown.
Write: 12.5 mA
